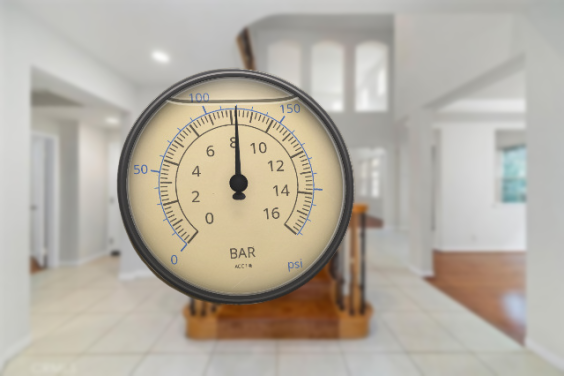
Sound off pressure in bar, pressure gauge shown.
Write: 8.2 bar
